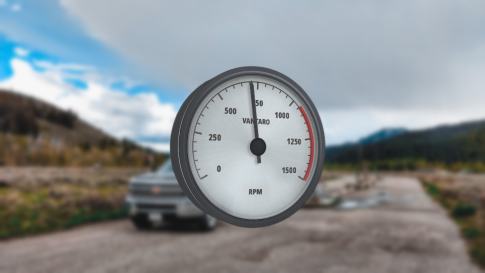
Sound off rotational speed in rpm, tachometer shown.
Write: 700 rpm
